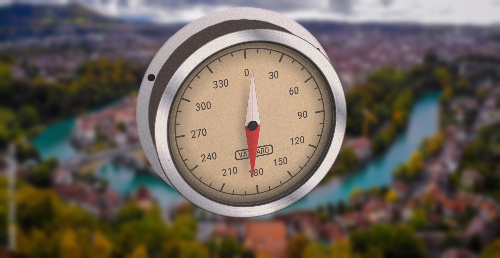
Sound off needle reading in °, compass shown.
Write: 185 °
